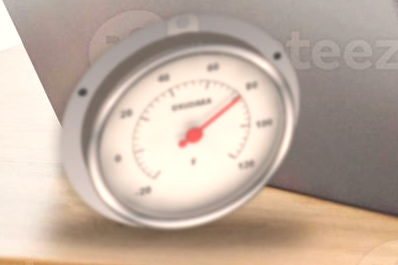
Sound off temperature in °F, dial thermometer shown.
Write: 80 °F
